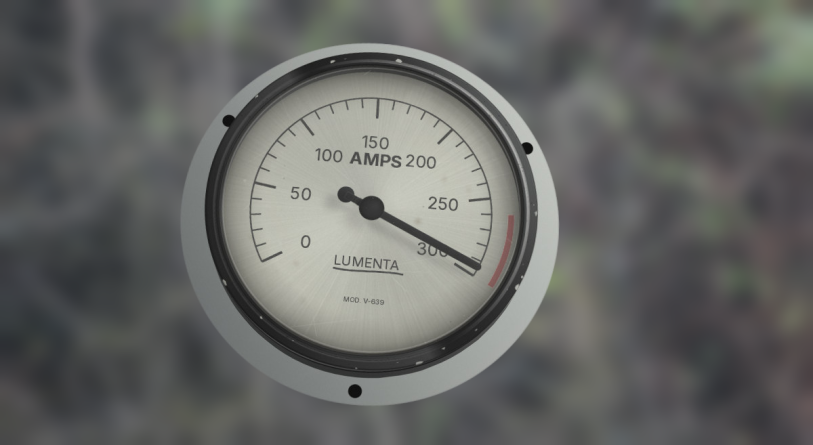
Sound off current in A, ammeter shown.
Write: 295 A
